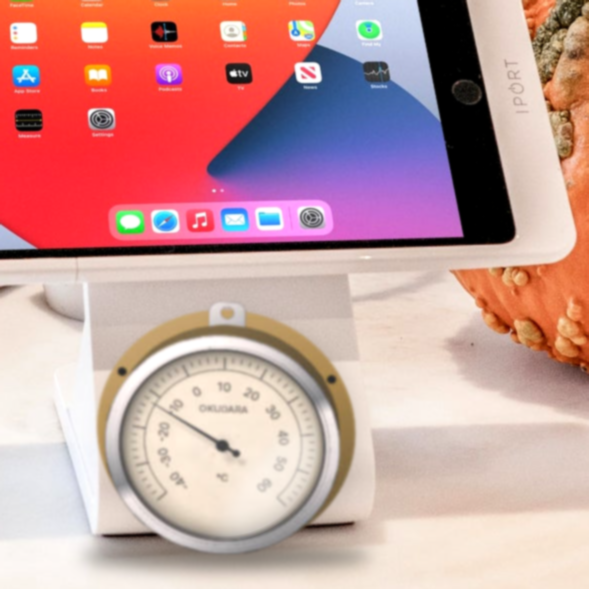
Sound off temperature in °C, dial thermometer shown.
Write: -12 °C
